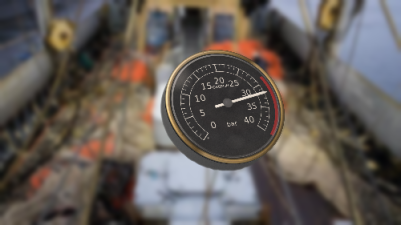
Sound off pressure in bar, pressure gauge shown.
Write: 32 bar
